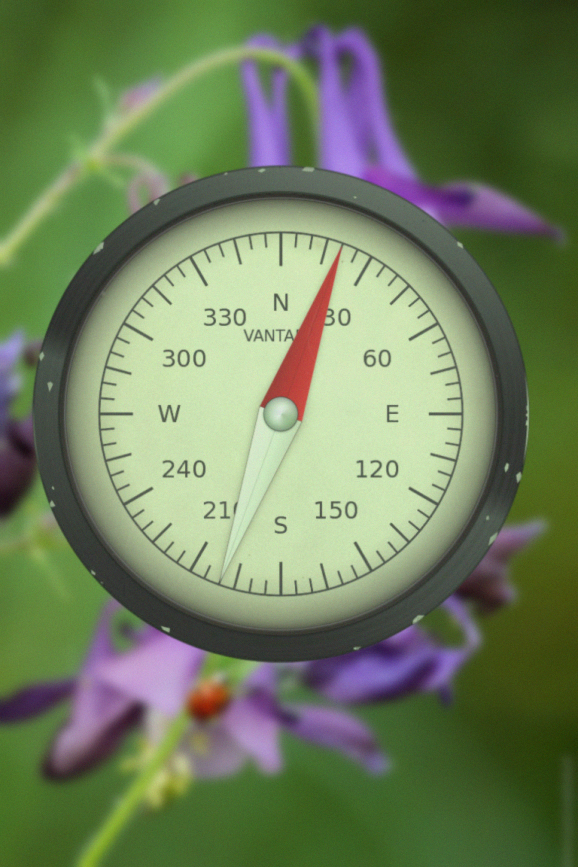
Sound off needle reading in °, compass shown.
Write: 20 °
